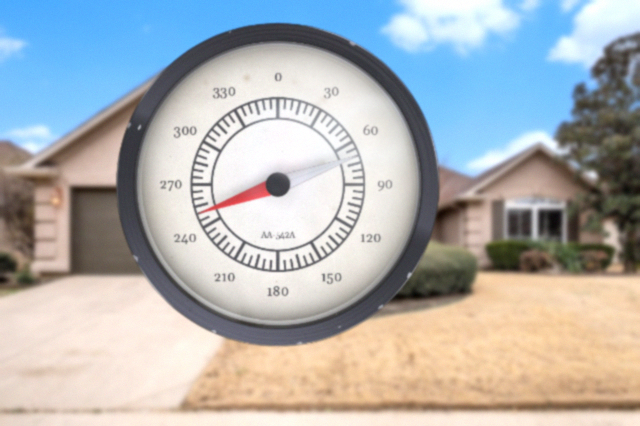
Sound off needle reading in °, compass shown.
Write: 250 °
